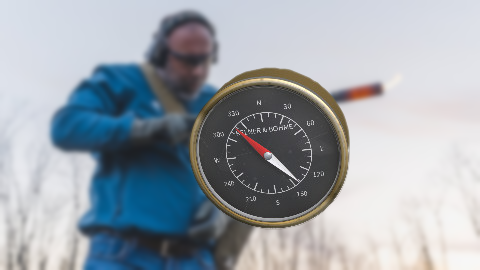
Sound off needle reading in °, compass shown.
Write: 320 °
